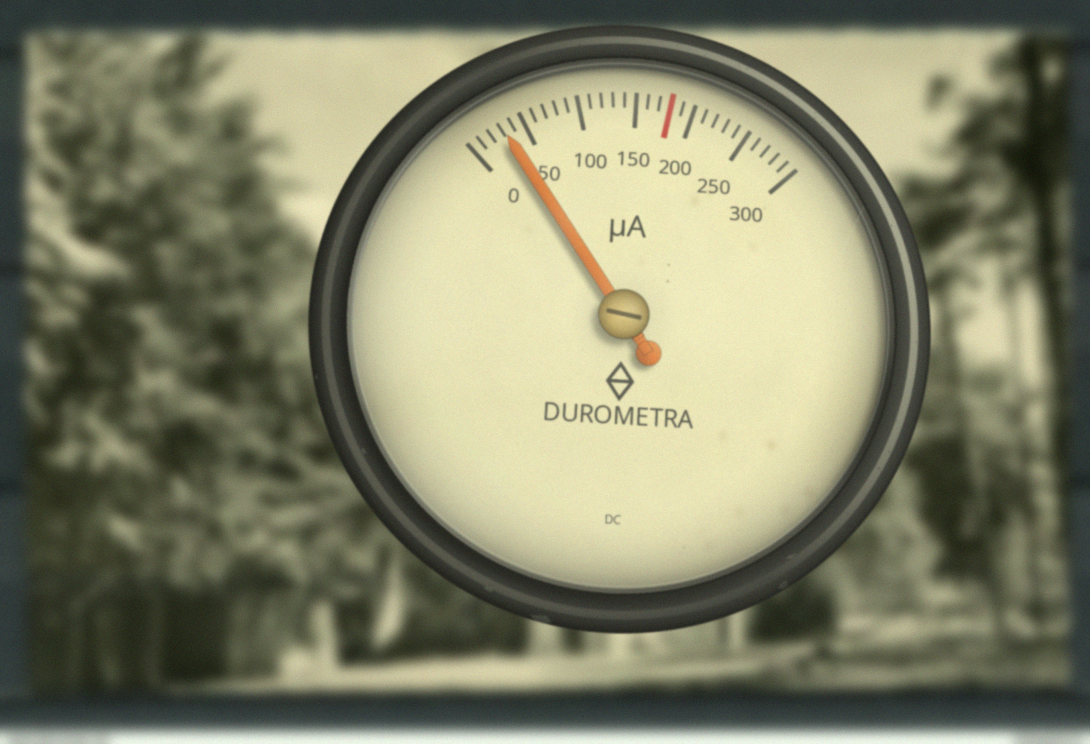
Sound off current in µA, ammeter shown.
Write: 30 µA
